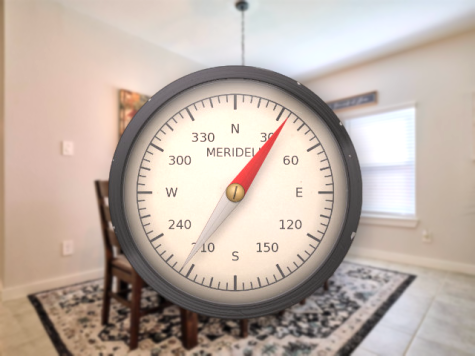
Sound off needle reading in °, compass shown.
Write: 35 °
